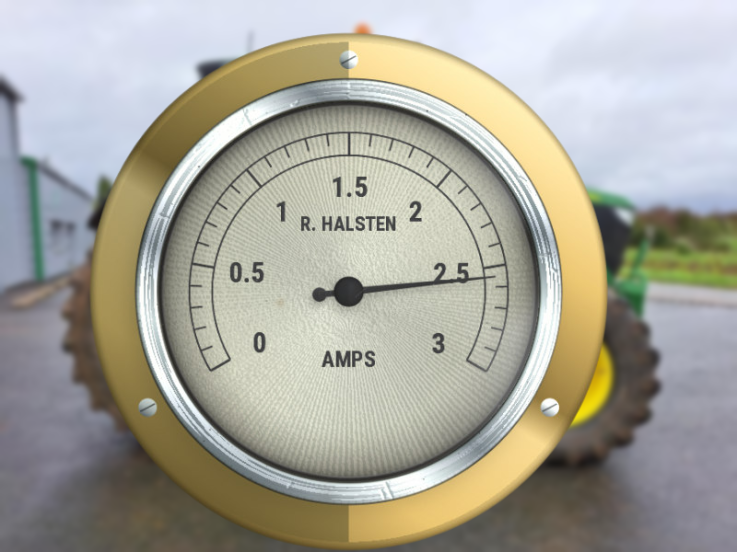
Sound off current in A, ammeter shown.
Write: 2.55 A
